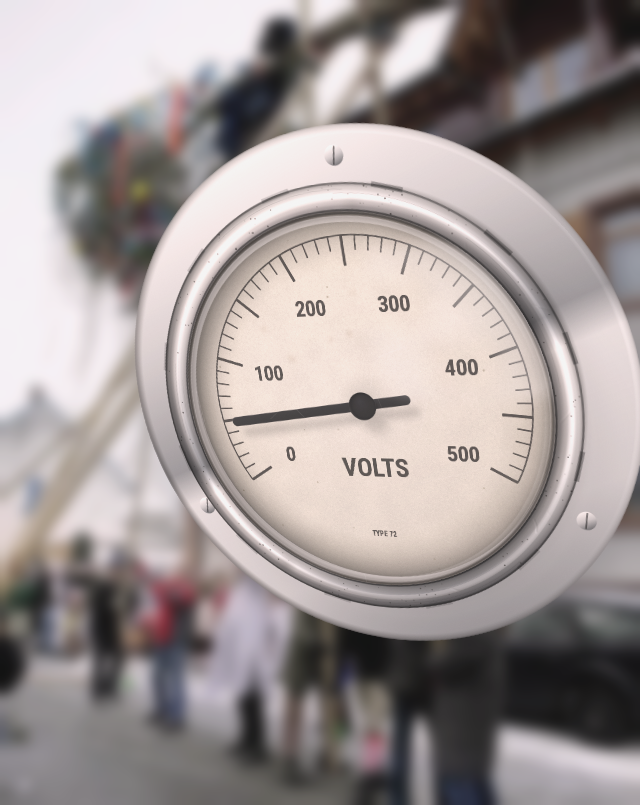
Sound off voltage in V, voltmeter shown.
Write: 50 V
